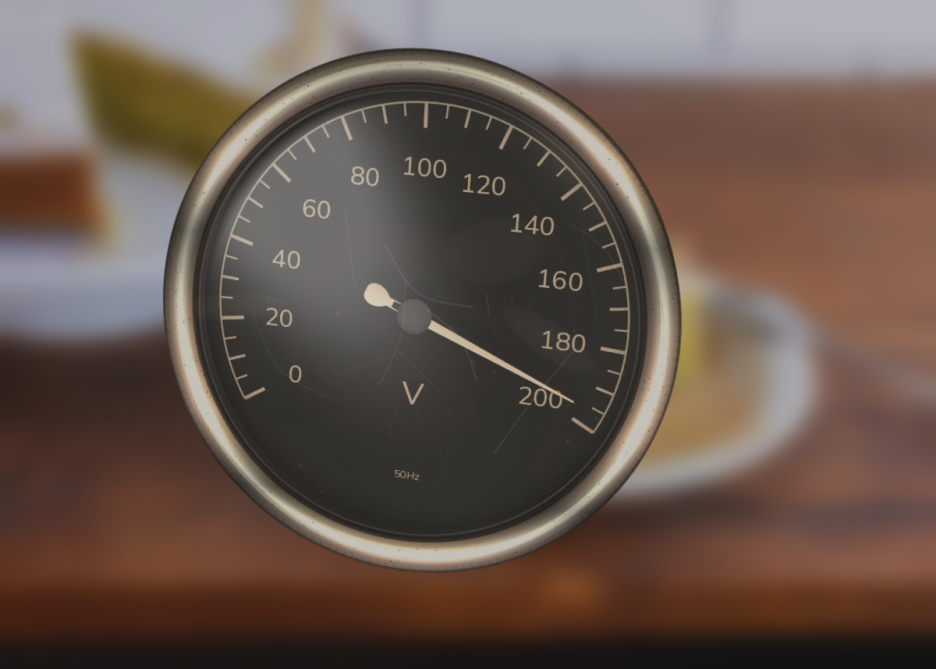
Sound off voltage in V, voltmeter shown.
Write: 195 V
